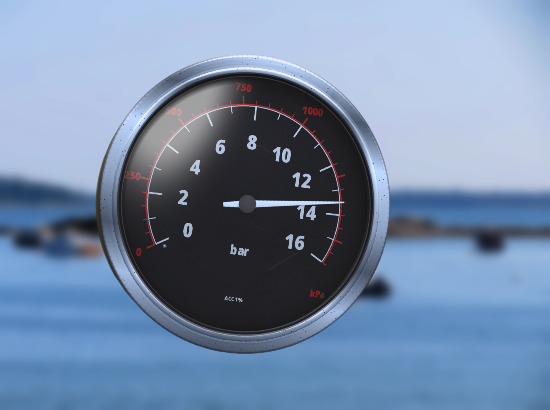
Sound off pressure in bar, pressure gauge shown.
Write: 13.5 bar
